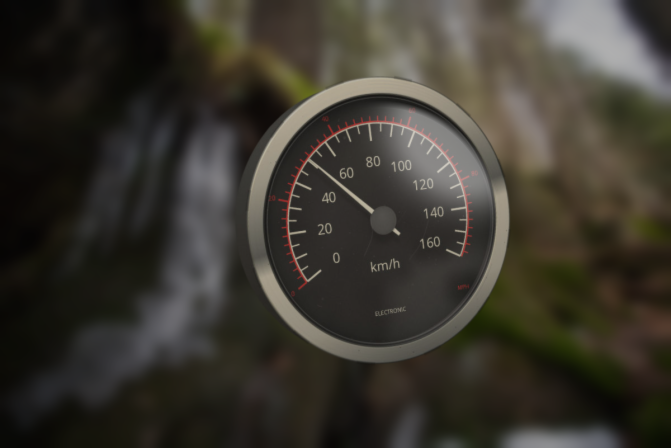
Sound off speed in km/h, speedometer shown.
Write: 50 km/h
